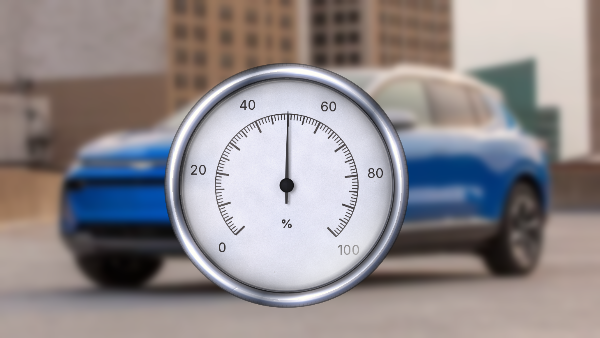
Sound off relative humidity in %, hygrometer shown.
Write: 50 %
